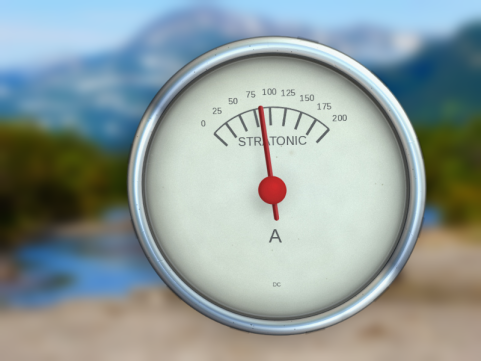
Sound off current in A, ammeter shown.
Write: 87.5 A
